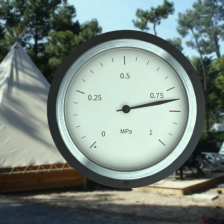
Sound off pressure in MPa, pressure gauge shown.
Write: 0.8 MPa
